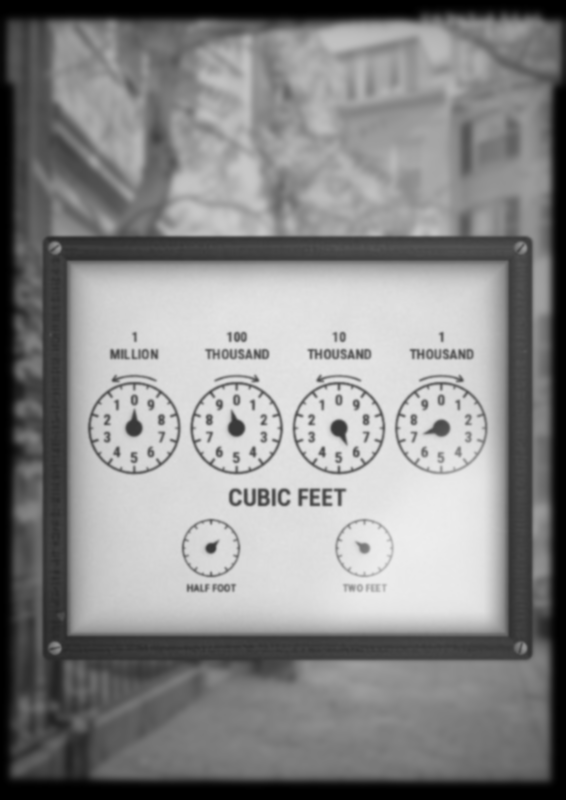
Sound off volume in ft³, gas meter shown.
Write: 995700 ft³
